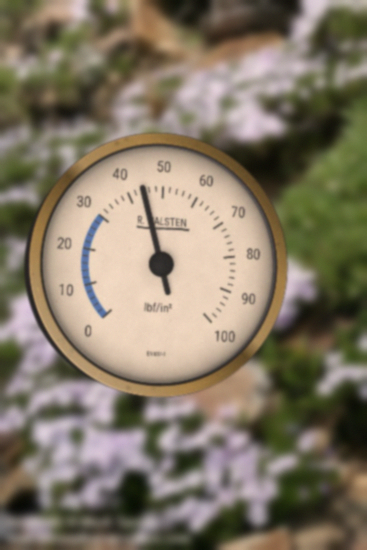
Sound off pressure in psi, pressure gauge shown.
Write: 44 psi
